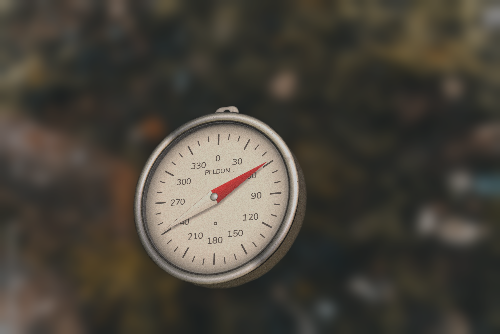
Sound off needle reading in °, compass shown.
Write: 60 °
